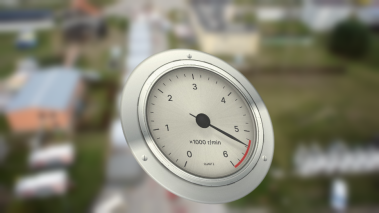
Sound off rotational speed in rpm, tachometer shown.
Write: 5400 rpm
